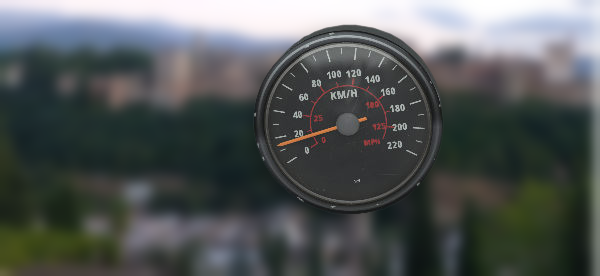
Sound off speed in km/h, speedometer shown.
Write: 15 km/h
